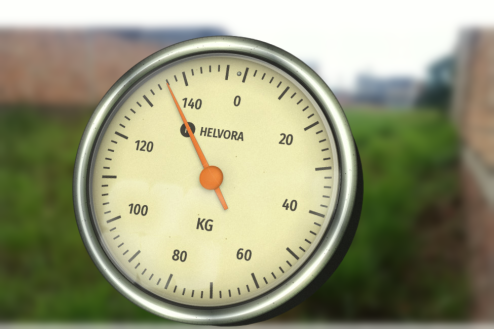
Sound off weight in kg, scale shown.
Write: 136 kg
